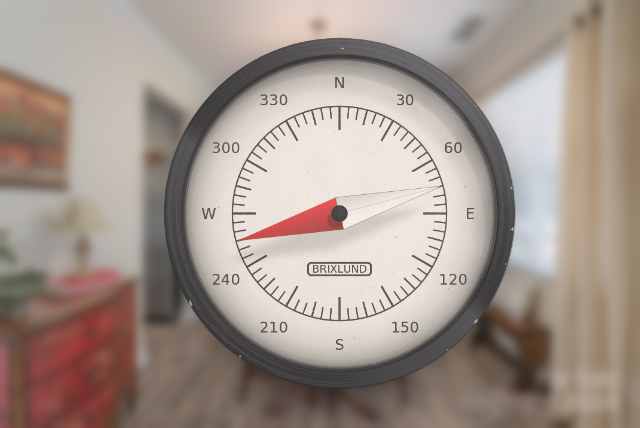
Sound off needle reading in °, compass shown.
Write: 255 °
